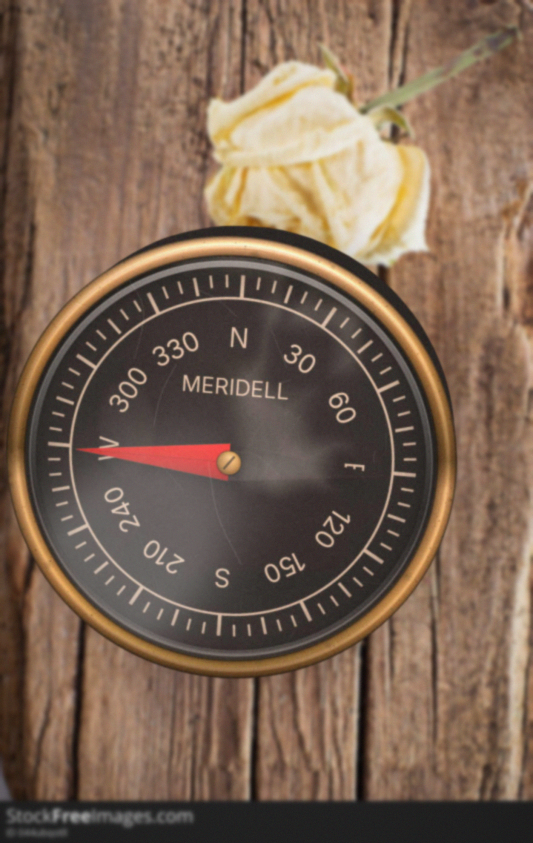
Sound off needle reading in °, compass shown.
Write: 270 °
